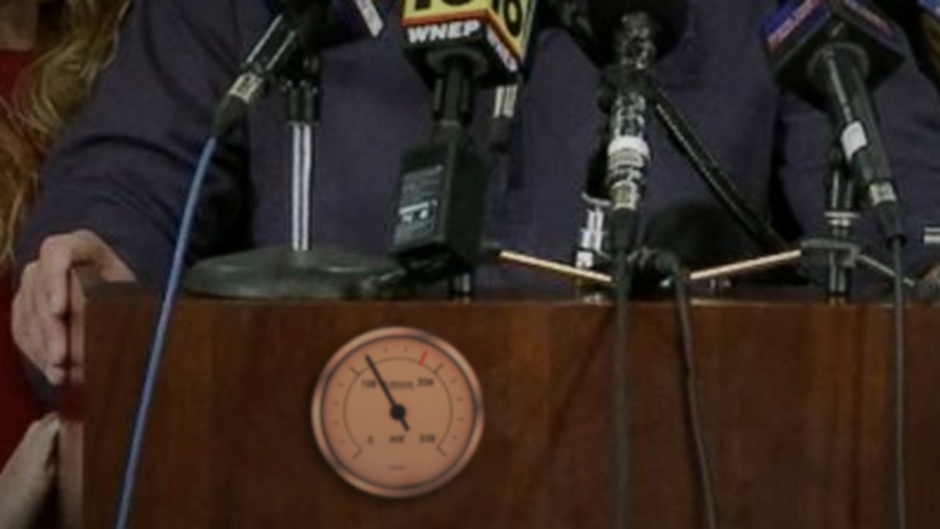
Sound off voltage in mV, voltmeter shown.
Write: 120 mV
